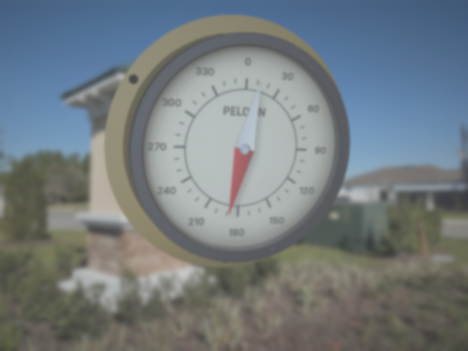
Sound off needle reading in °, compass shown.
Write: 190 °
